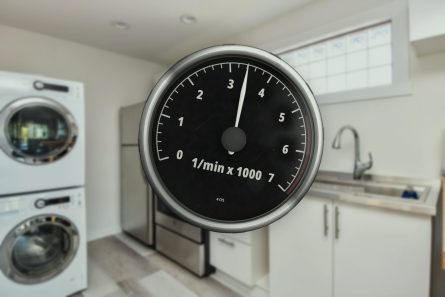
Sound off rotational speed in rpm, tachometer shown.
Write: 3400 rpm
